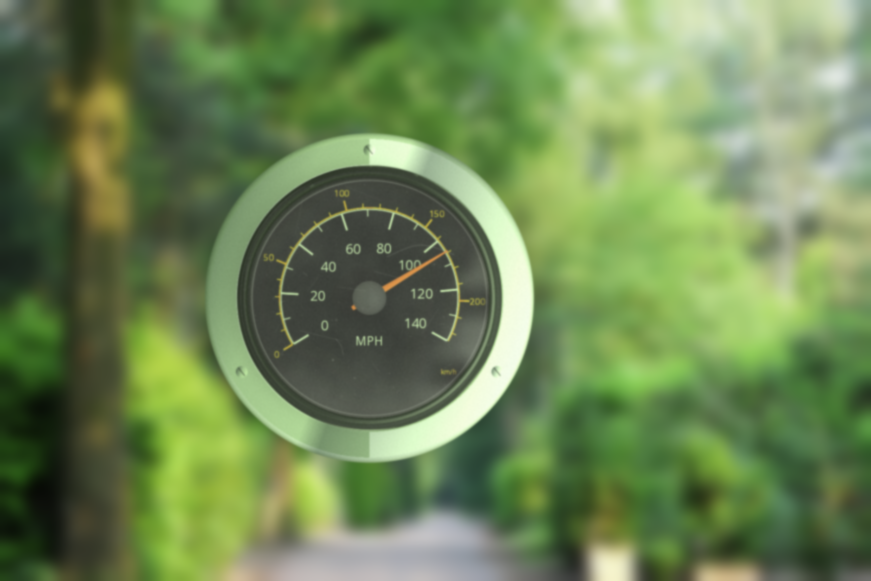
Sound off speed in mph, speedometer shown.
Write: 105 mph
